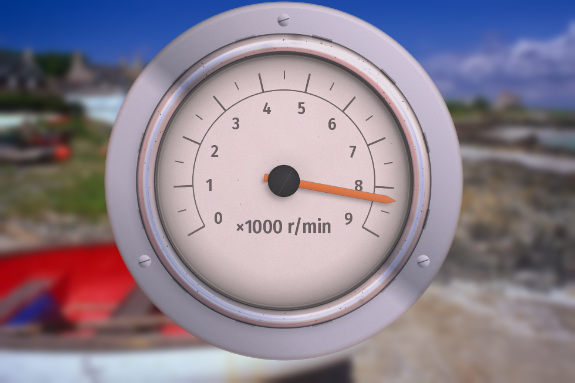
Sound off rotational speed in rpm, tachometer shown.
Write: 8250 rpm
